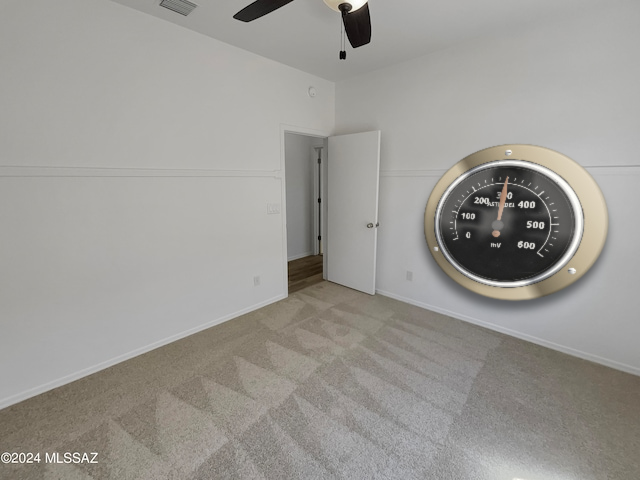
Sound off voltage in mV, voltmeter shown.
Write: 300 mV
